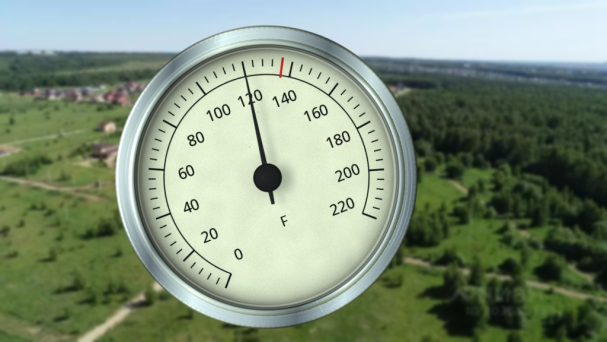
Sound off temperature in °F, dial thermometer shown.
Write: 120 °F
